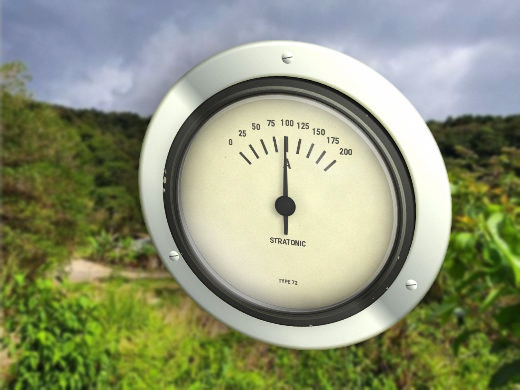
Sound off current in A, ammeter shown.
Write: 100 A
